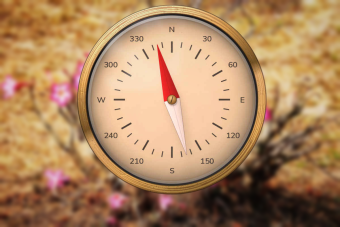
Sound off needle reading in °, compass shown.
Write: 345 °
